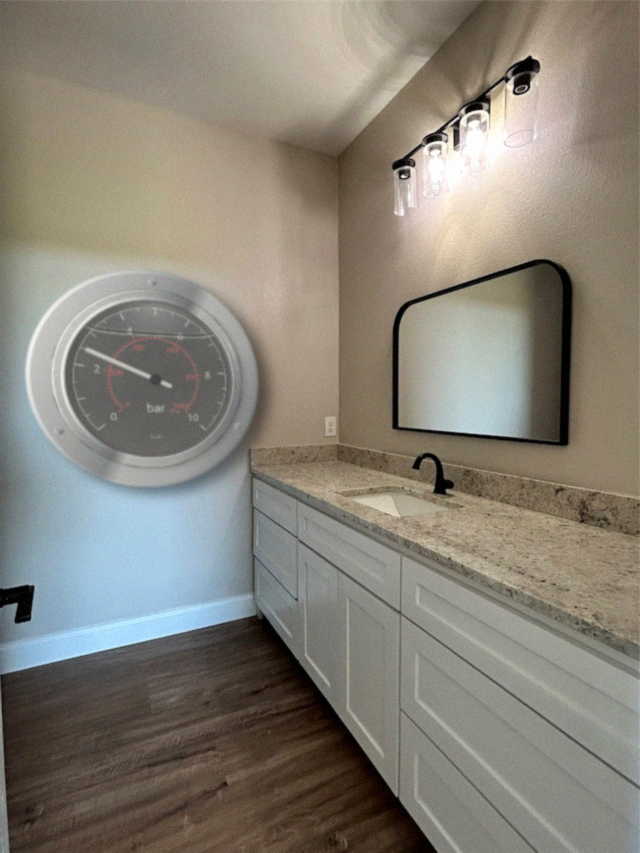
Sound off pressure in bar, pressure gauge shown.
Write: 2.5 bar
